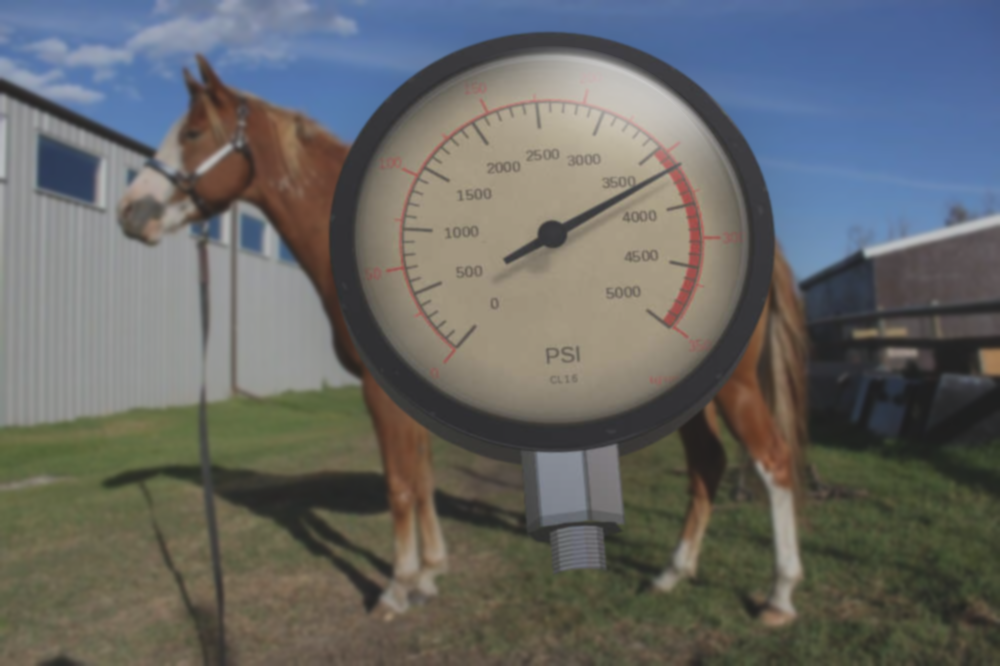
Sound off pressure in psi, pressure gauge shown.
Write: 3700 psi
